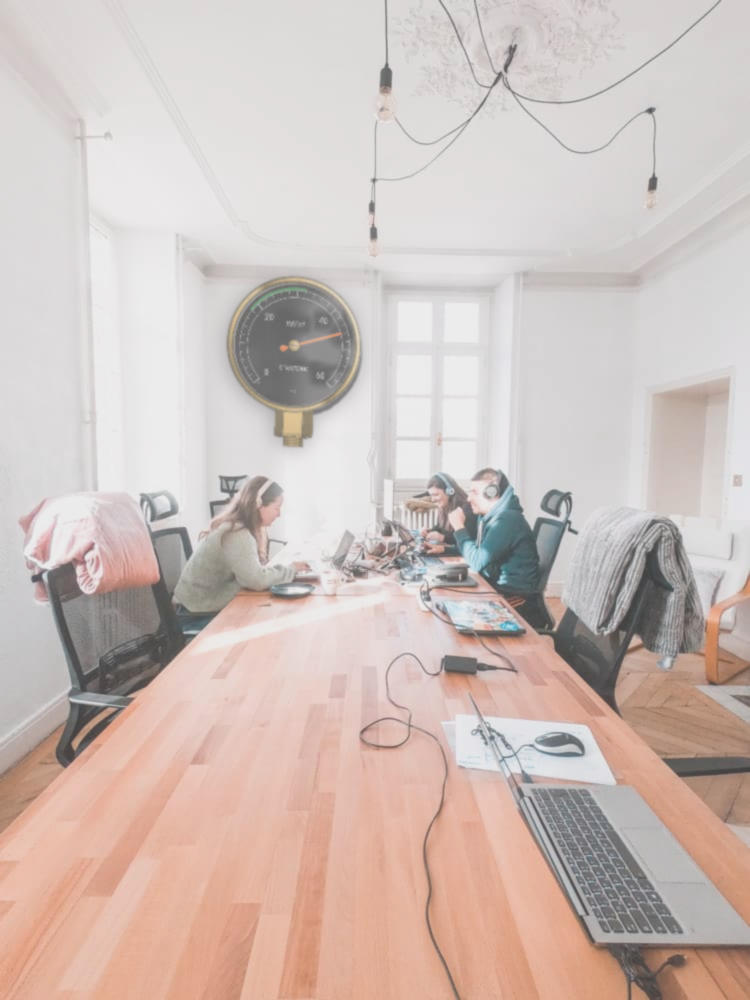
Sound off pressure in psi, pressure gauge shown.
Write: 46 psi
